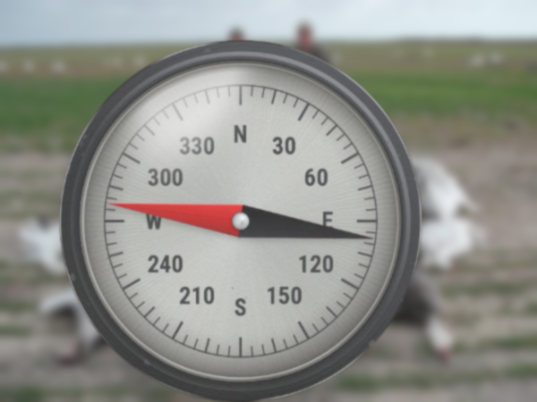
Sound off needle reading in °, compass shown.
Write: 277.5 °
